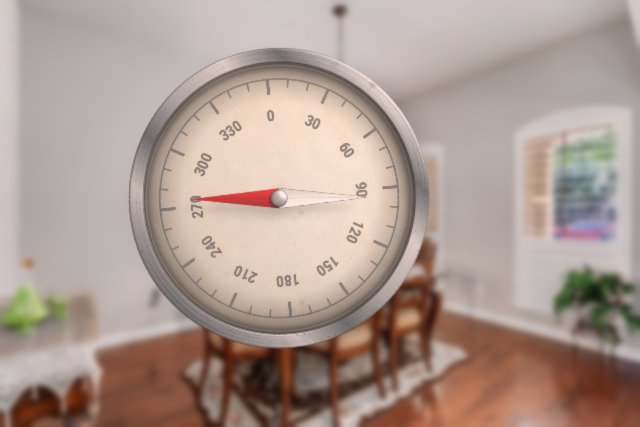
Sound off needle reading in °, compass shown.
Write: 275 °
